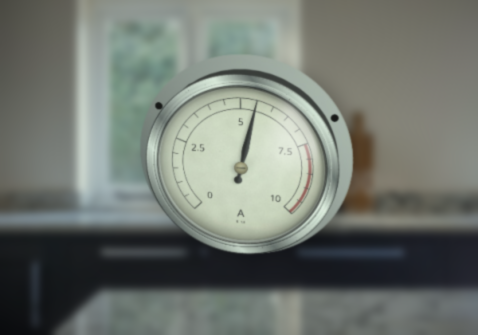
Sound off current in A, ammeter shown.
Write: 5.5 A
